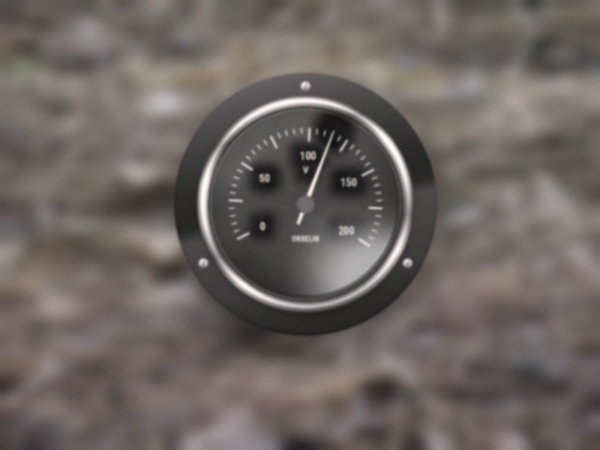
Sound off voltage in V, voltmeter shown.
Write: 115 V
